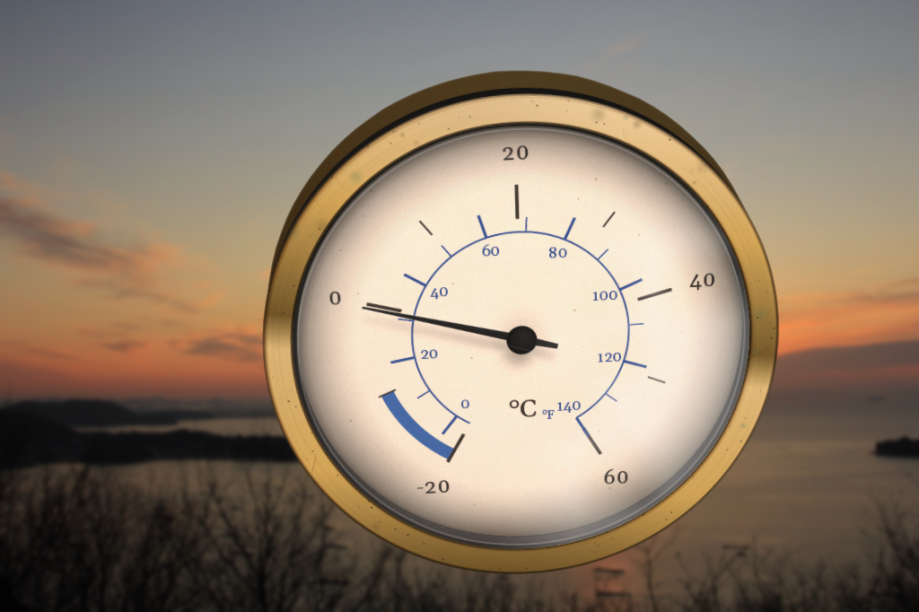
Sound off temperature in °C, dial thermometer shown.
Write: 0 °C
